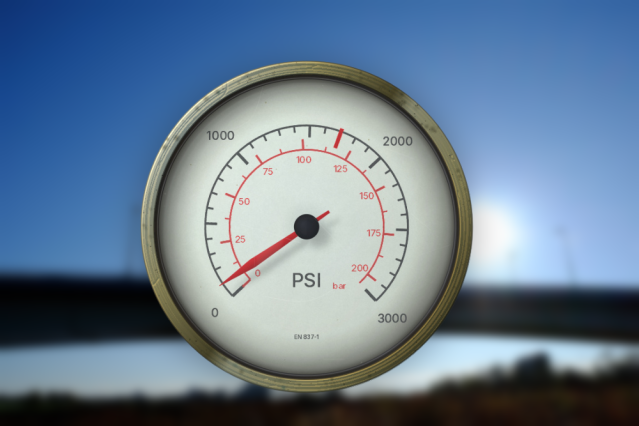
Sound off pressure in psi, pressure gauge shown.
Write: 100 psi
